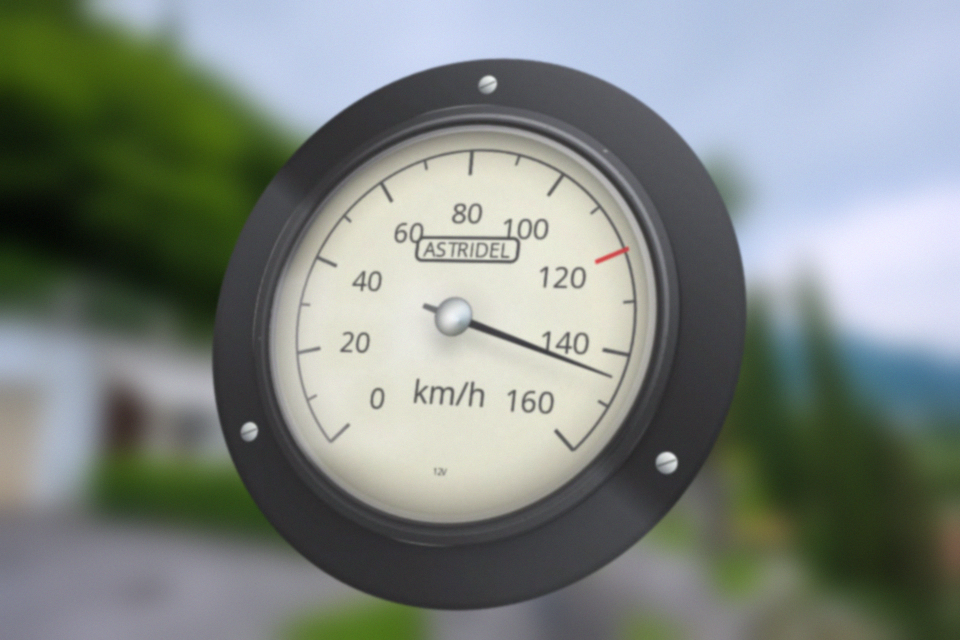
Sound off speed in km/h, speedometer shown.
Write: 145 km/h
